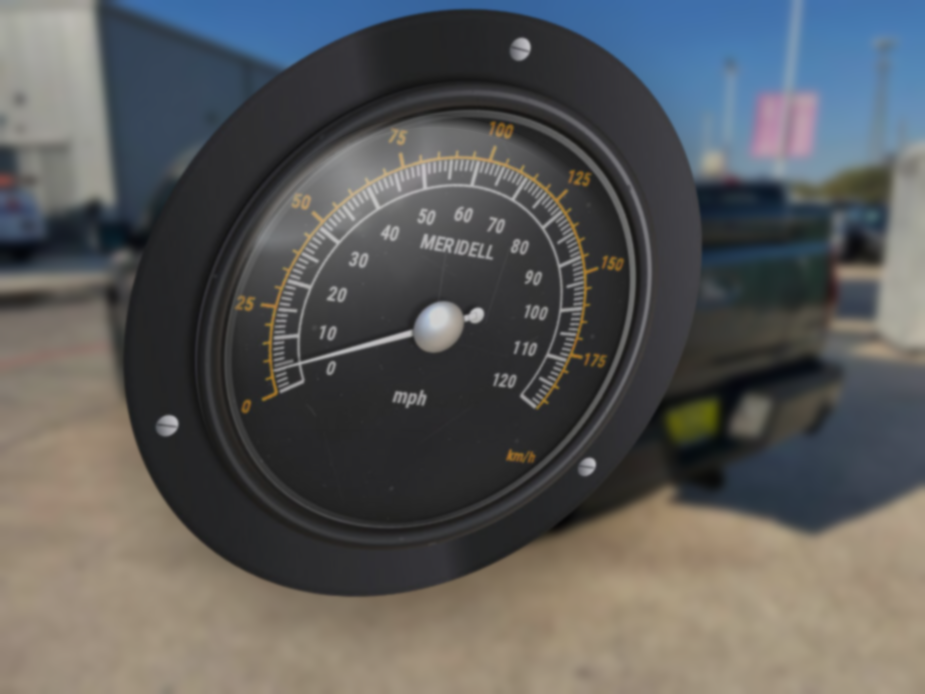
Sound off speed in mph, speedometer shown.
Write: 5 mph
